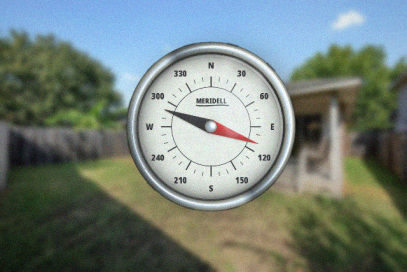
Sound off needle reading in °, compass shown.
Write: 110 °
